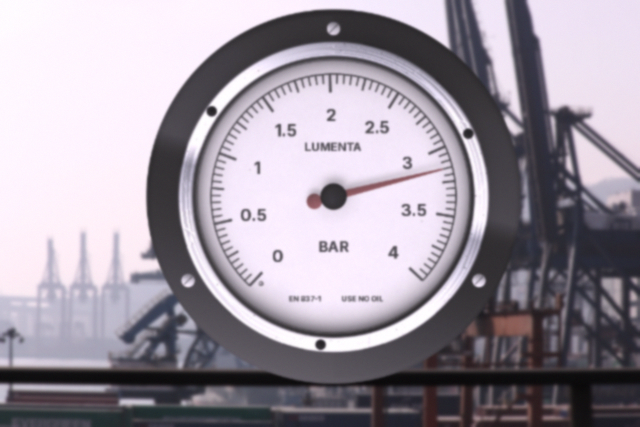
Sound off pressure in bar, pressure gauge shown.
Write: 3.15 bar
